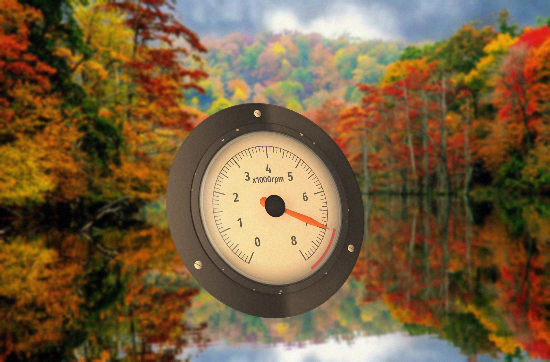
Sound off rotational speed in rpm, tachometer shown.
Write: 7000 rpm
